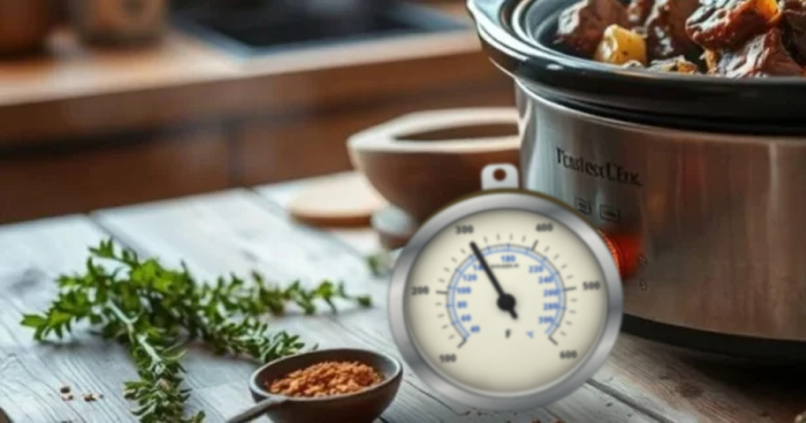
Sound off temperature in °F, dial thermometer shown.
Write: 300 °F
